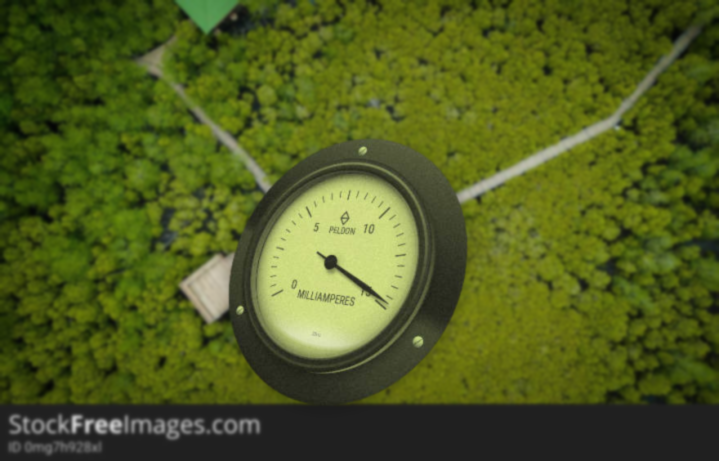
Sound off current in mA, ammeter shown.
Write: 14.75 mA
